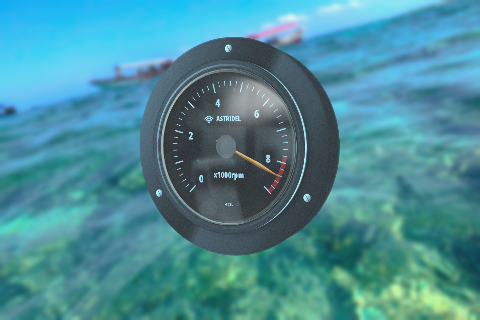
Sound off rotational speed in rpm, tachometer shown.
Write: 8400 rpm
